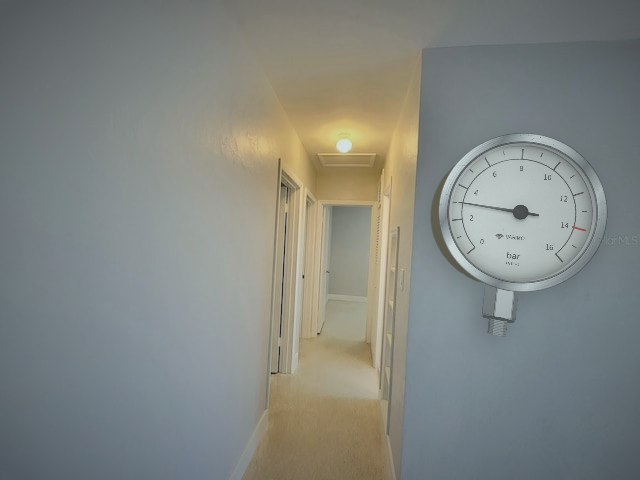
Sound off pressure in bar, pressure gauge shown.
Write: 3 bar
